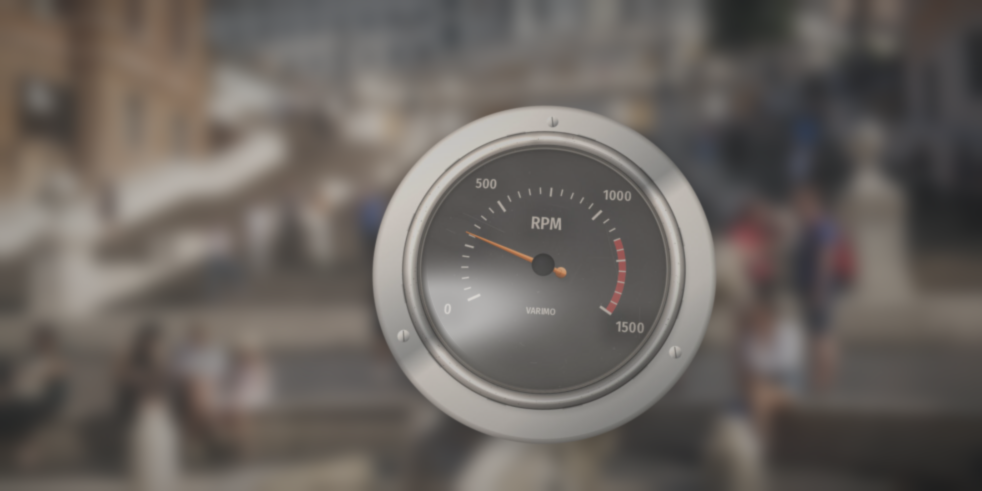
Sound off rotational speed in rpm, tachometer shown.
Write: 300 rpm
